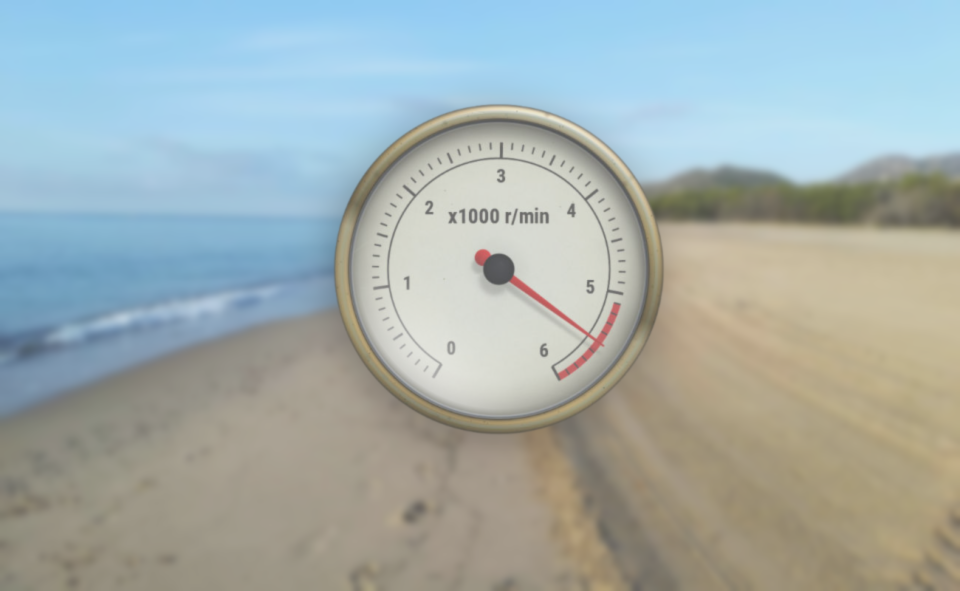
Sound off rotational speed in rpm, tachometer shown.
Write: 5500 rpm
